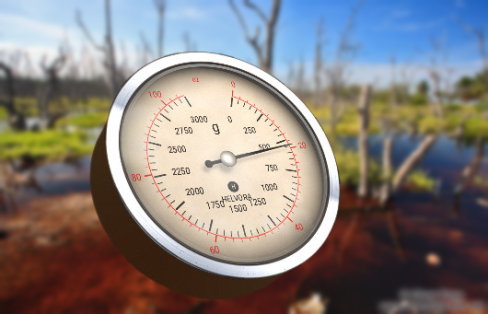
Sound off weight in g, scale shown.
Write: 550 g
